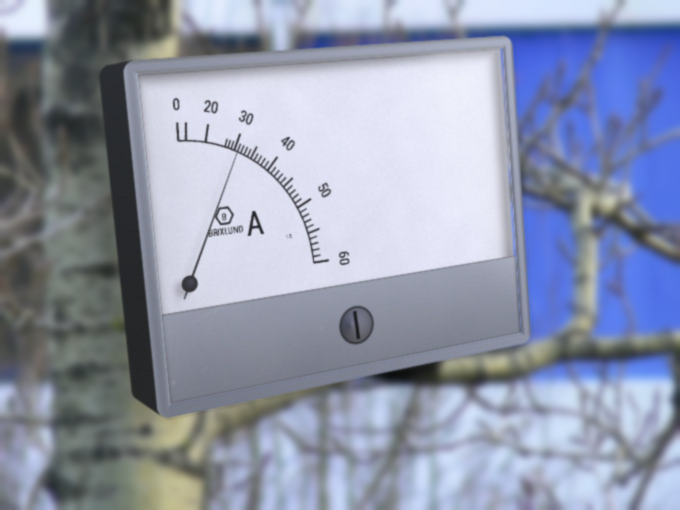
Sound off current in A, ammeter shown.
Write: 30 A
